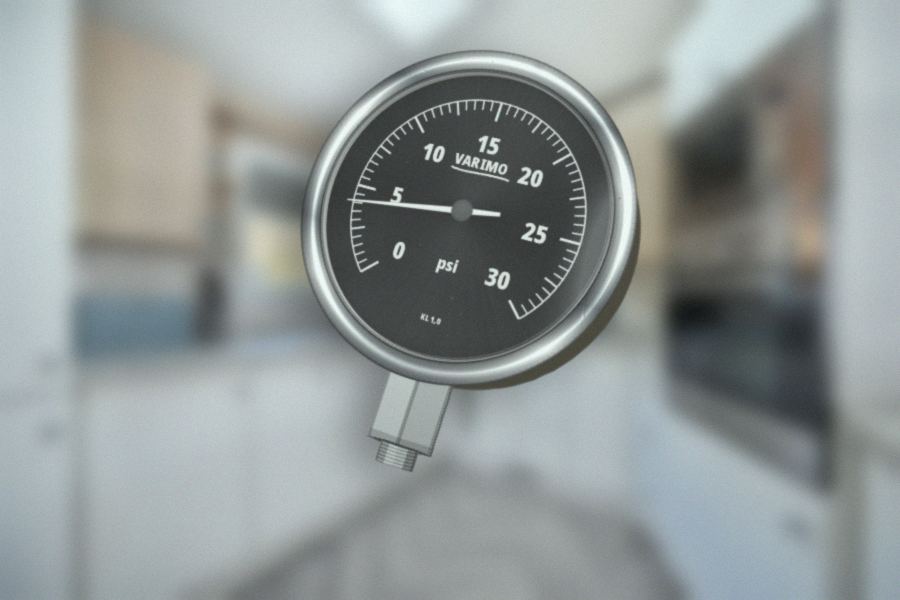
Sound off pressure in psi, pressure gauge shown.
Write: 4 psi
